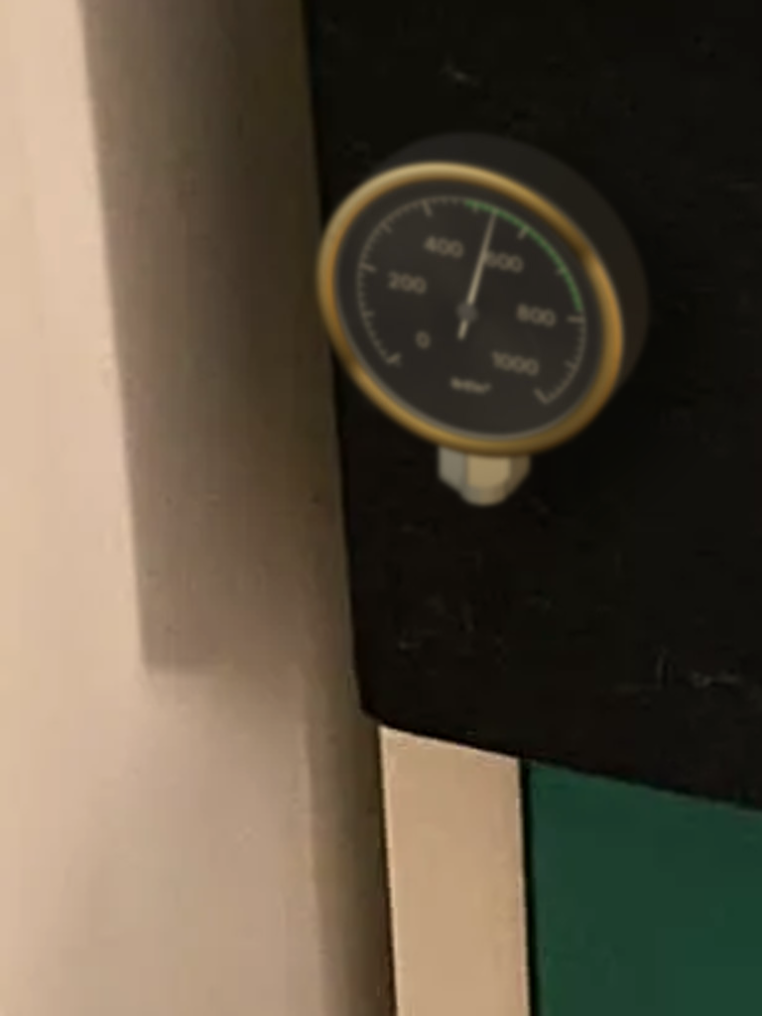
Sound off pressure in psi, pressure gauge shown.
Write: 540 psi
